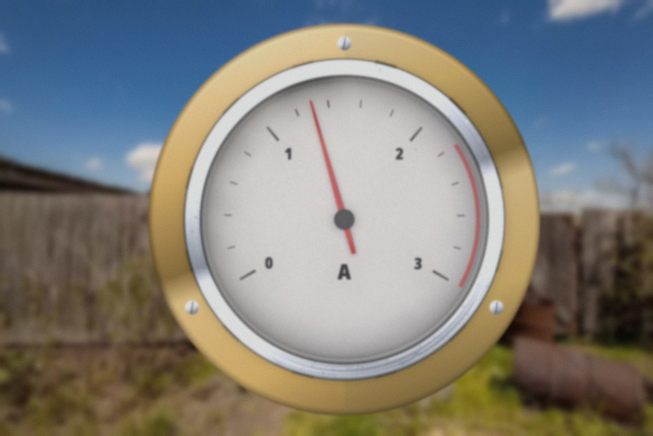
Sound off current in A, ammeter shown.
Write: 1.3 A
